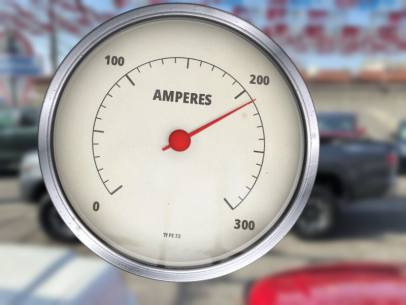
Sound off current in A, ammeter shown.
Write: 210 A
